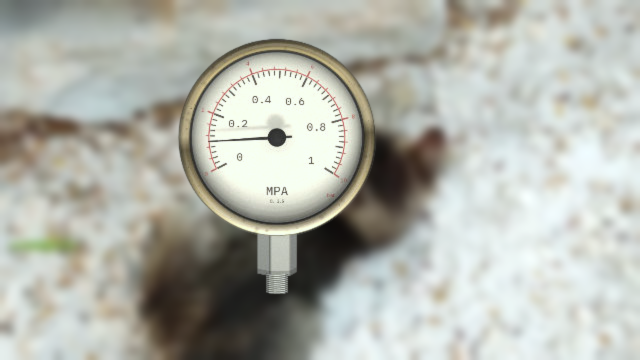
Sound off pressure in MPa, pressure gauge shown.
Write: 0.1 MPa
